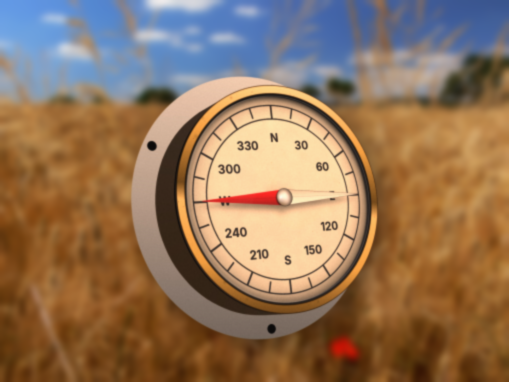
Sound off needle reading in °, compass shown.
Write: 270 °
